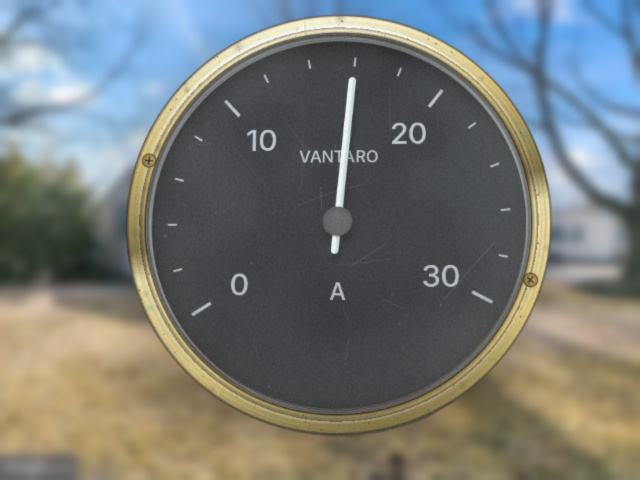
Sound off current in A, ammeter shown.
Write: 16 A
